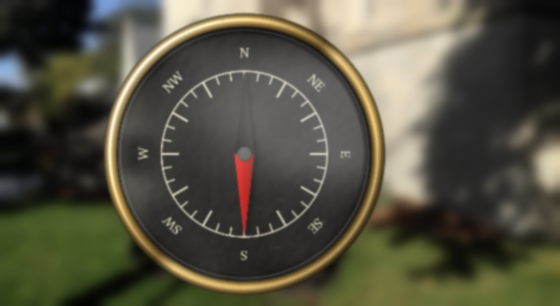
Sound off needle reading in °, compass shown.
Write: 180 °
